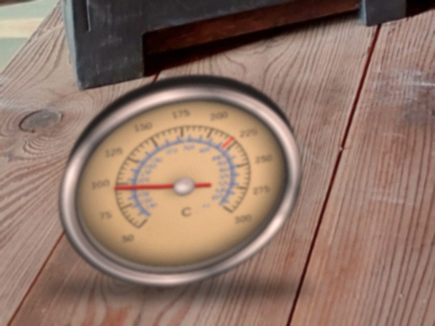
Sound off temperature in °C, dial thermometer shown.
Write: 100 °C
